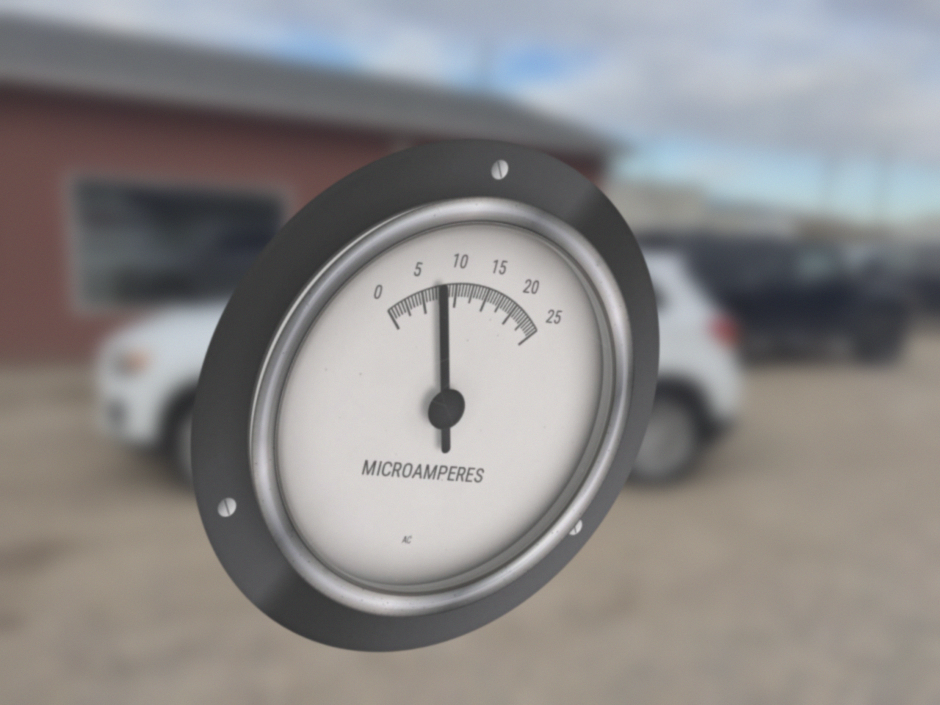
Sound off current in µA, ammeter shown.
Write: 7.5 µA
